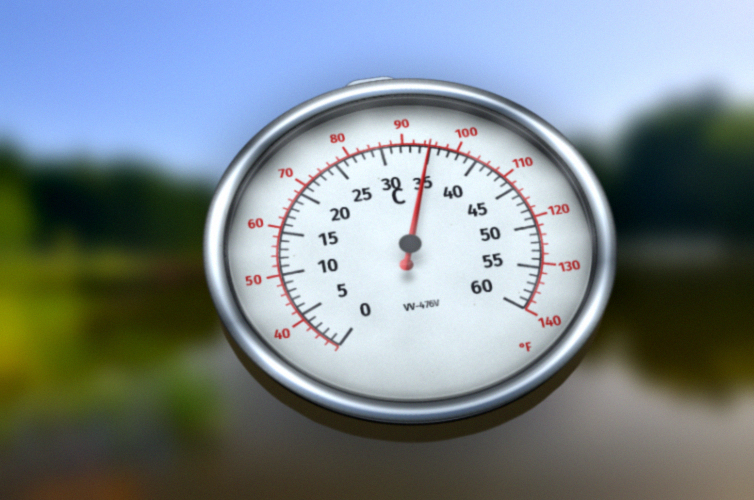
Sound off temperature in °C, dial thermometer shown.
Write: 35 °C
